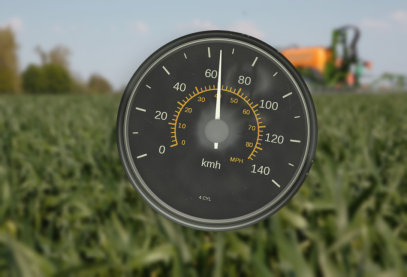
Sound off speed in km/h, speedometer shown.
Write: 65 km/h
